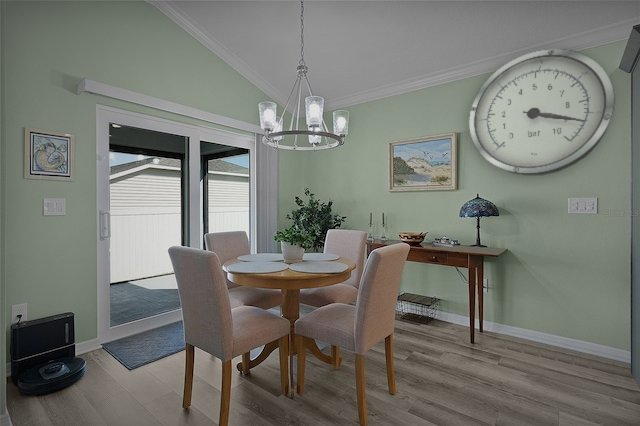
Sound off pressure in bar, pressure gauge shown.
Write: 9 bar
